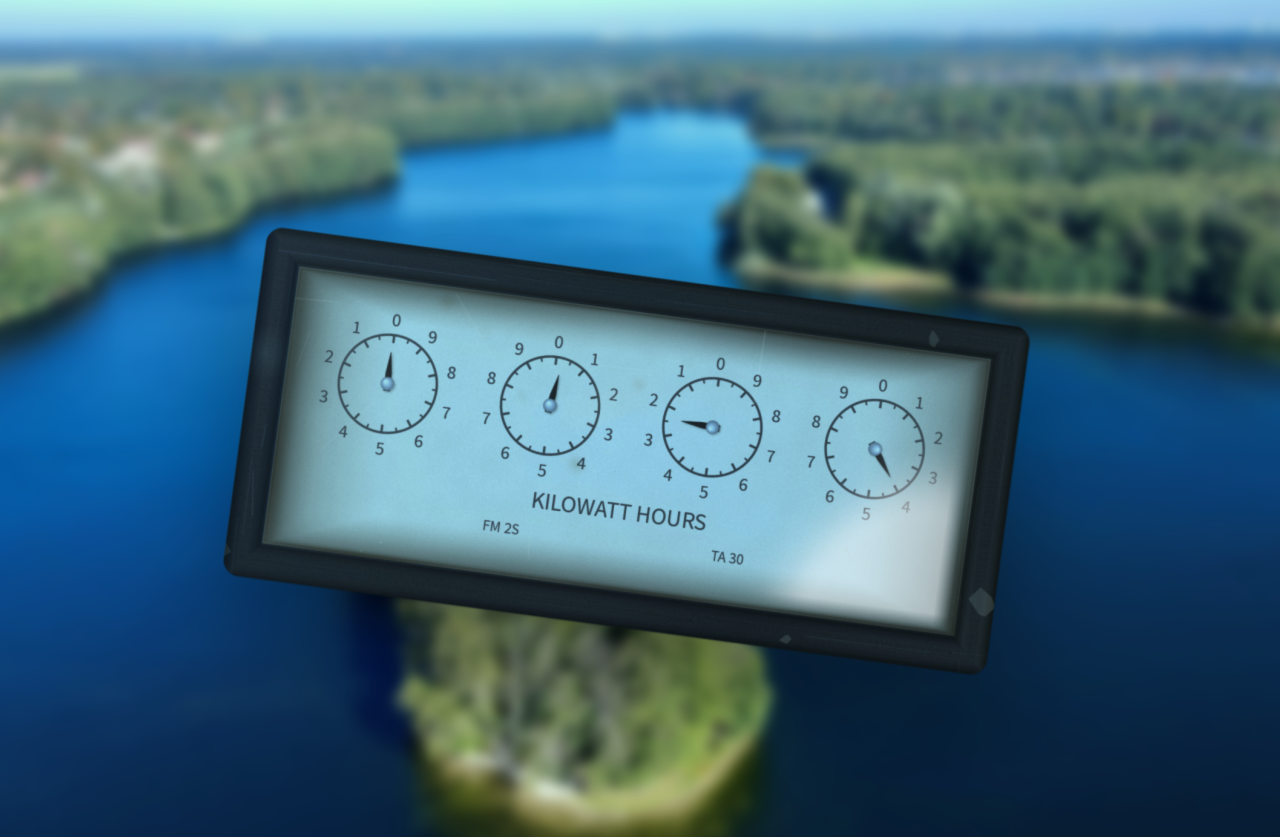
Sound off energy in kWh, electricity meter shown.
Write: 24 kWh
